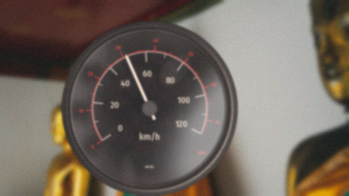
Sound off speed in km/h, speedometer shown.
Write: 50 km/h
